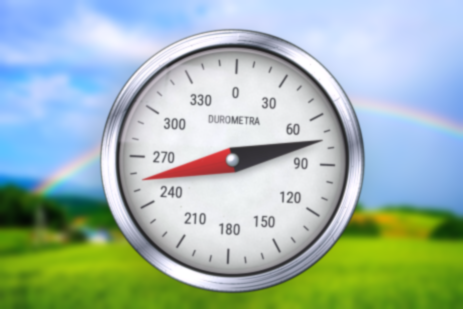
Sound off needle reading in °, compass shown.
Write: 255 °
